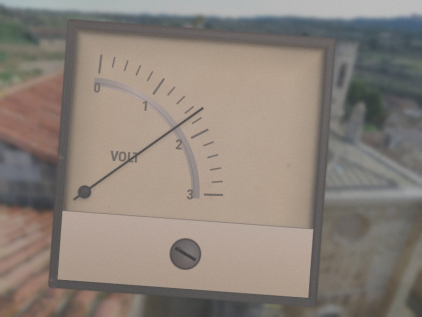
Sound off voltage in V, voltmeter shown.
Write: 1.7 V
